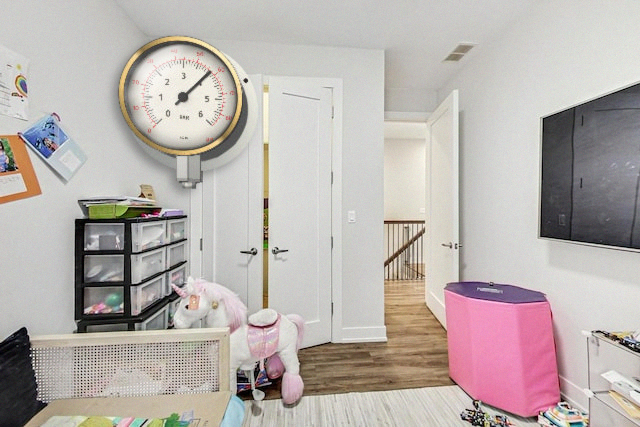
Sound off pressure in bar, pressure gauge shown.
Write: 4 bar
